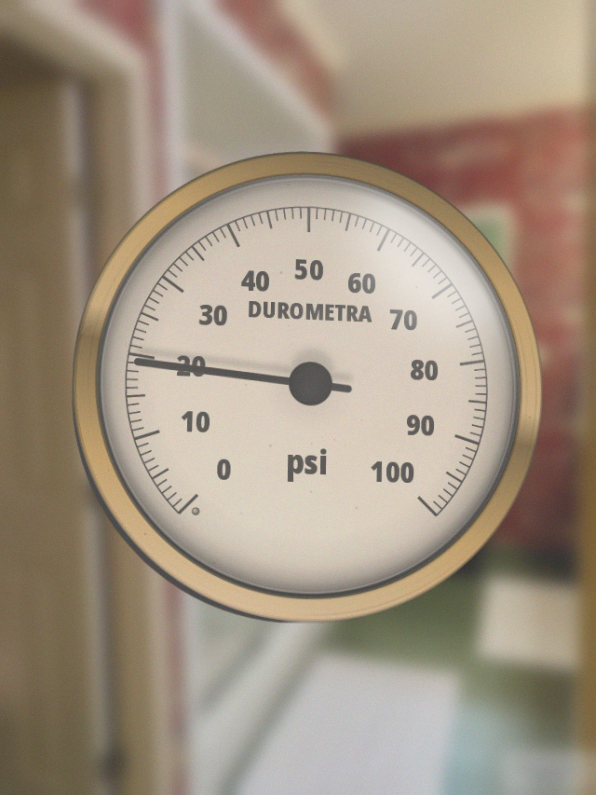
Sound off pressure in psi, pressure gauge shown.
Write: 19 psi
